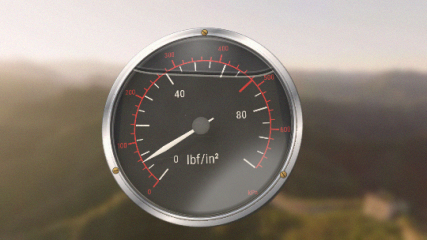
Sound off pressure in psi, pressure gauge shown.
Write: 7.5 psi
